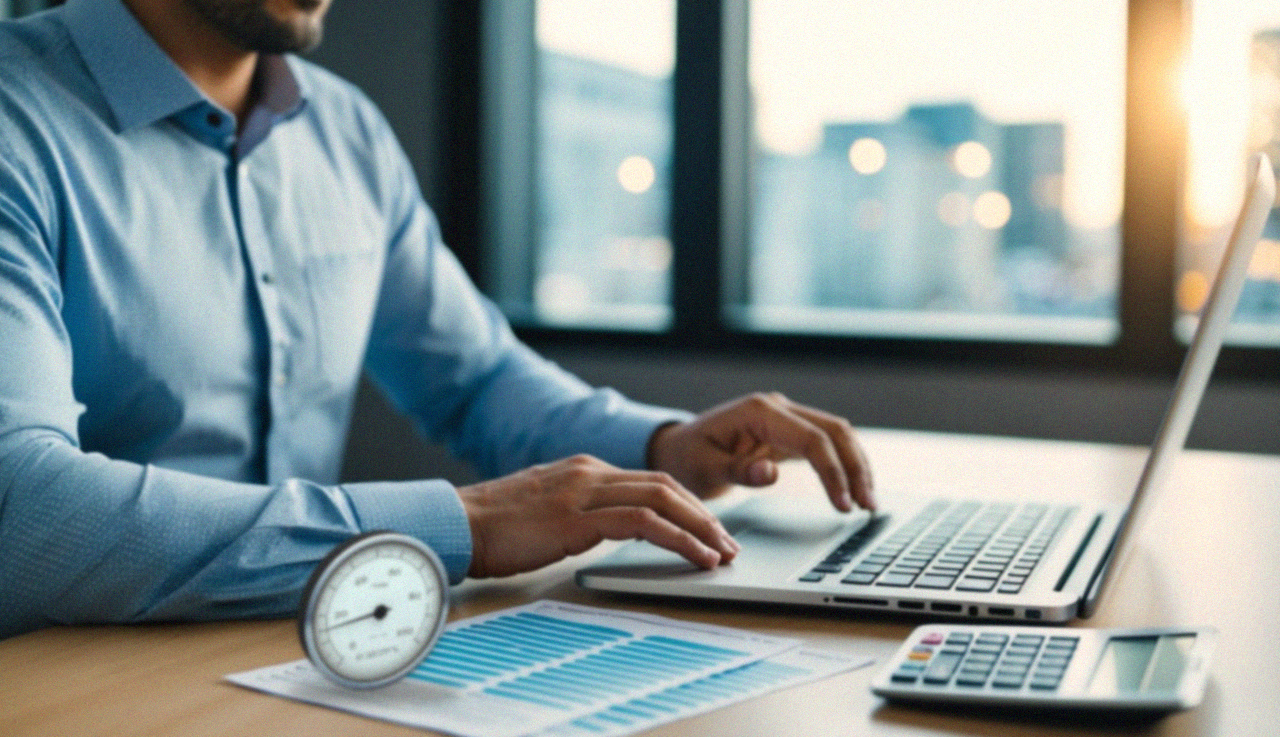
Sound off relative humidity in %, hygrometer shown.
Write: 15 %
